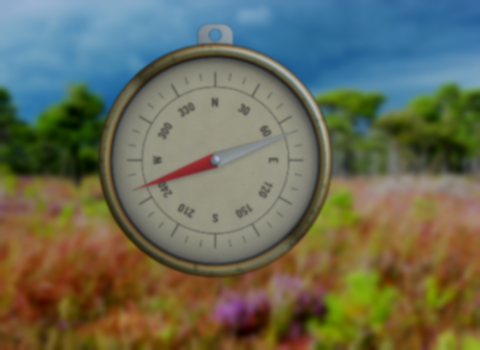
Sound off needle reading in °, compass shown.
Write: 250 °
